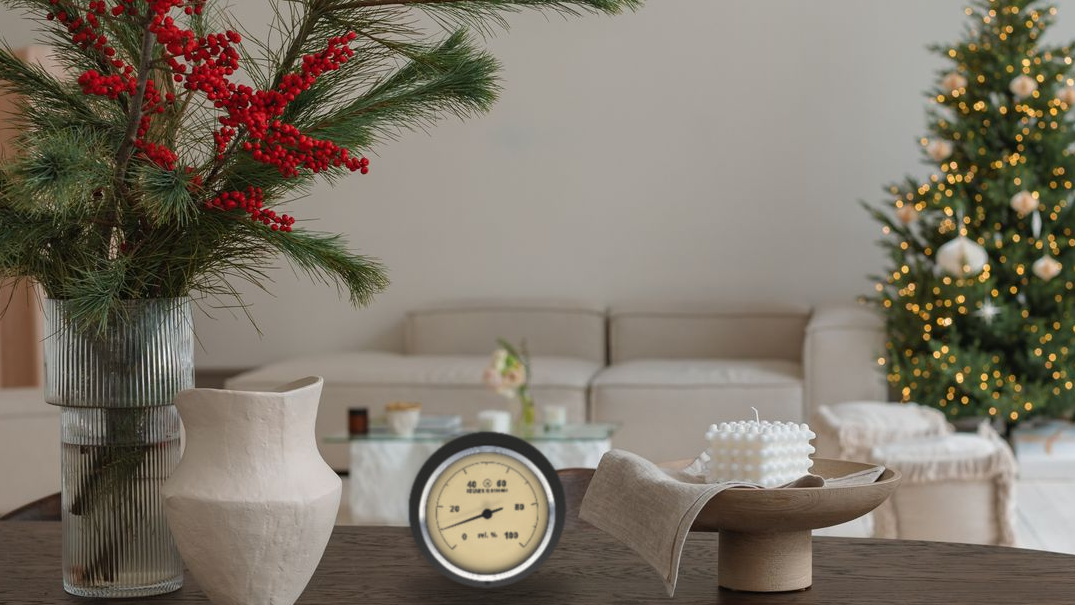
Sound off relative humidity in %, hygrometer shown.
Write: 10 %
